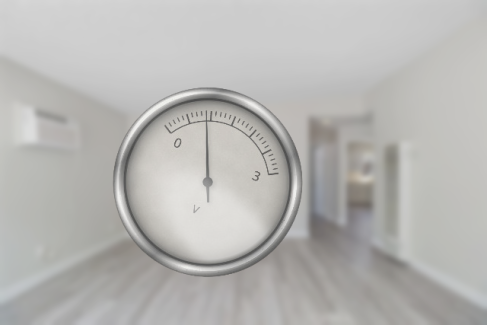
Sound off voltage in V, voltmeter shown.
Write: 0.9 V
